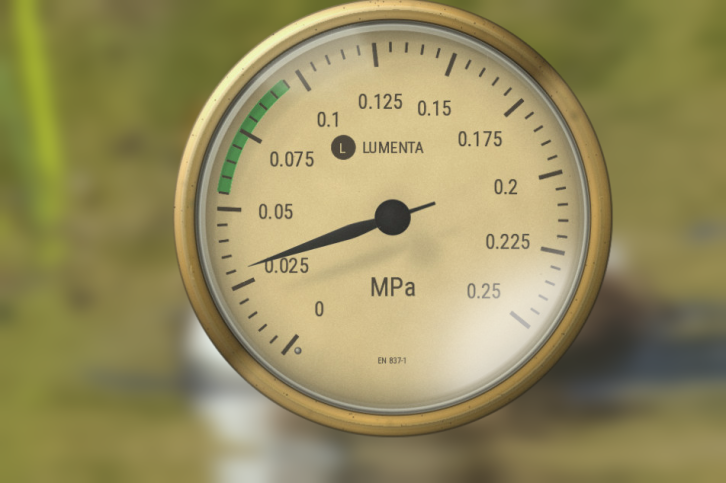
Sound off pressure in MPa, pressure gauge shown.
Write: 0.03 MPa
